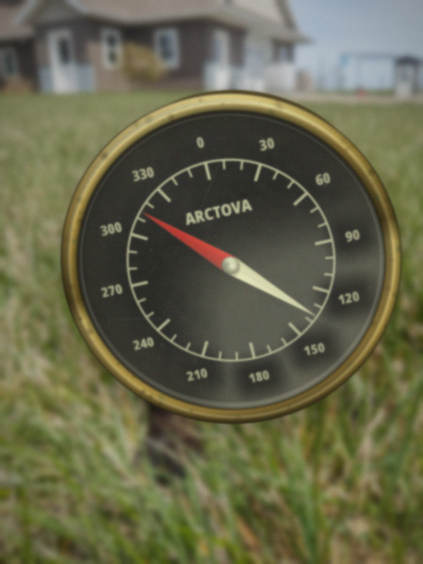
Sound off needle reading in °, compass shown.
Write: 315 °
